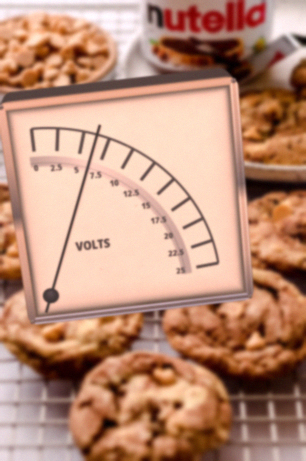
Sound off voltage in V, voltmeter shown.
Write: 6.25 V
